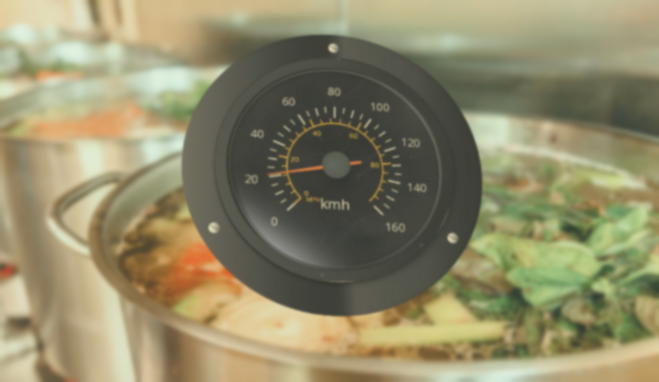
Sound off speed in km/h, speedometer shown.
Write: 20 km/h
